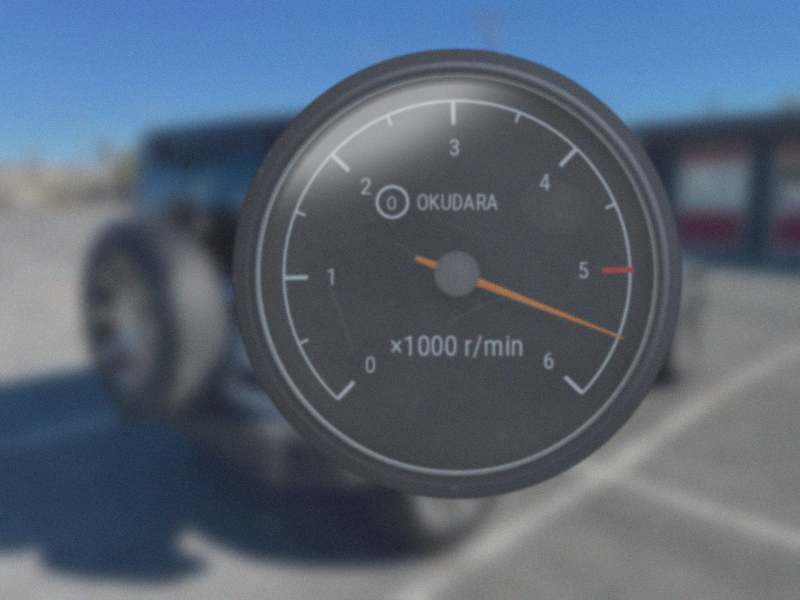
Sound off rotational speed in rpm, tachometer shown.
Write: 5500 rpm
